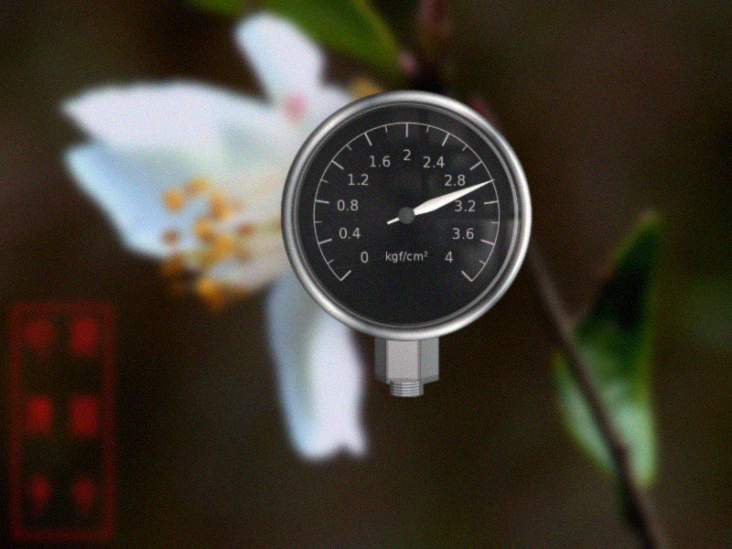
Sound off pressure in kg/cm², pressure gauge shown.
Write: 3 kg/cm²
